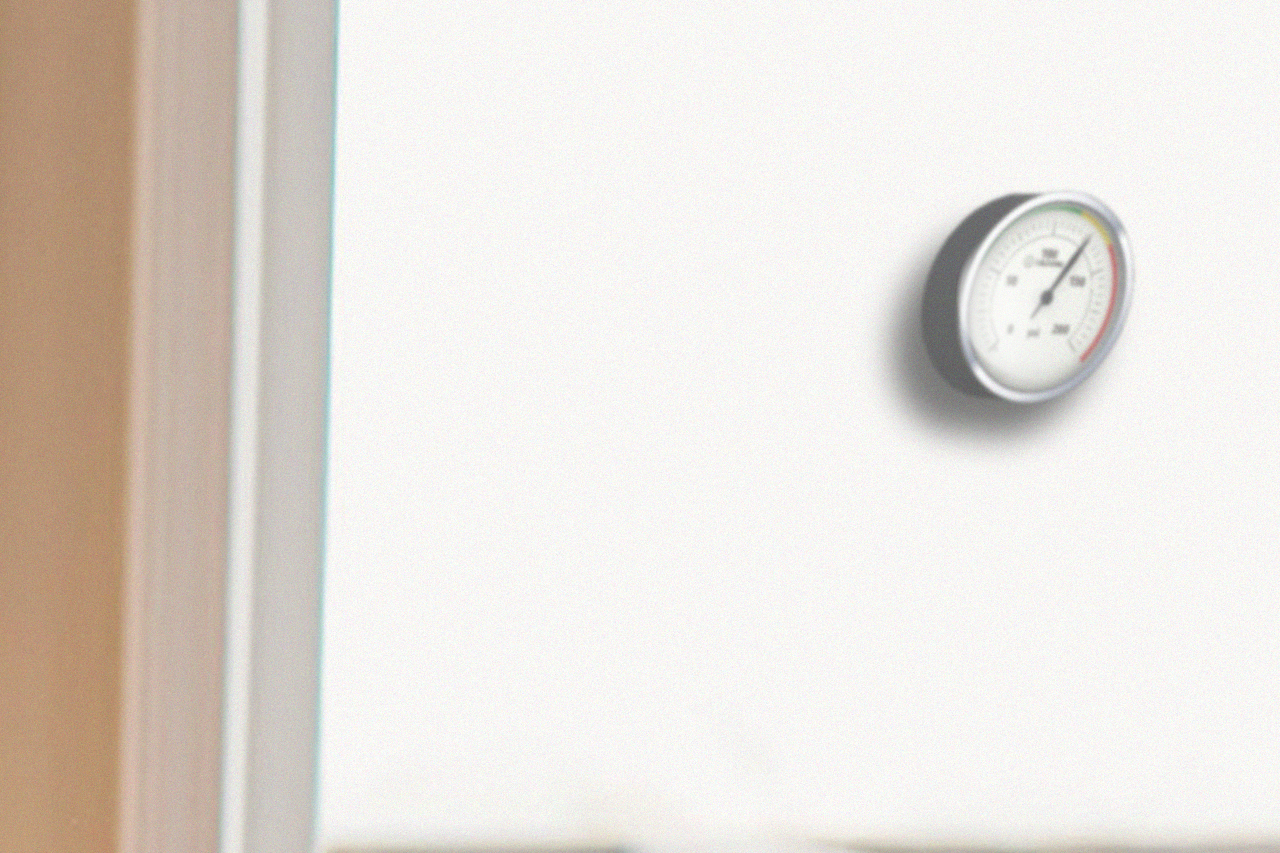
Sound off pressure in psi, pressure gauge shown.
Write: 125 psi
